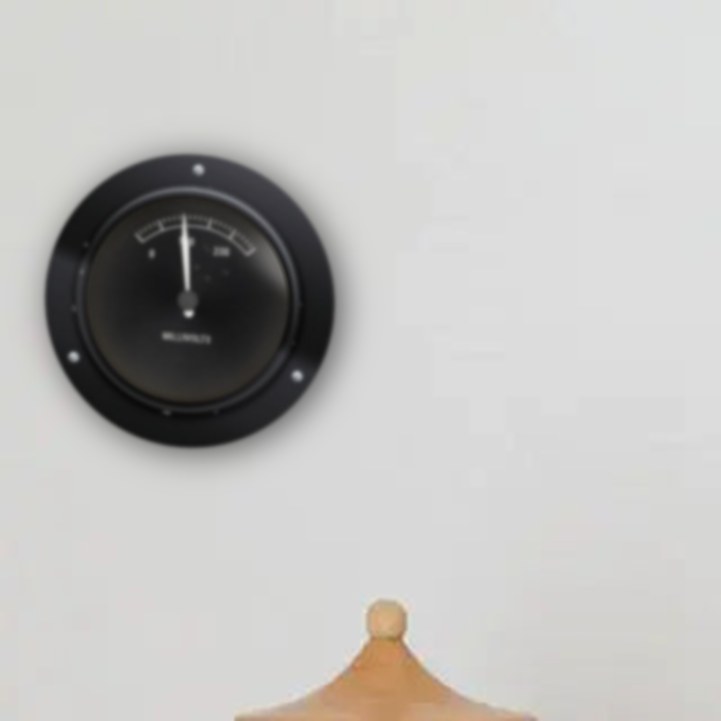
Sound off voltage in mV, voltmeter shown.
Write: 100 mV
